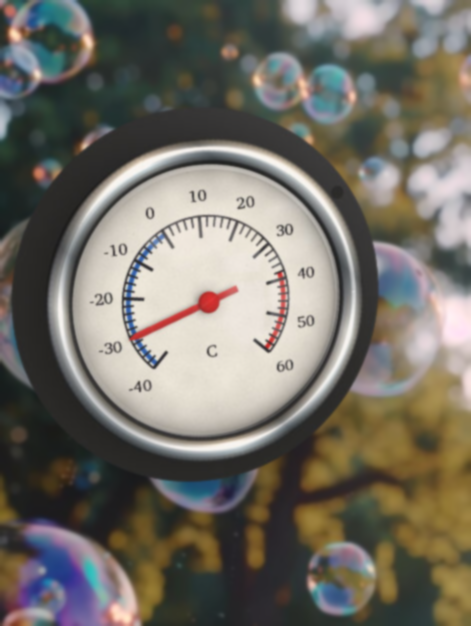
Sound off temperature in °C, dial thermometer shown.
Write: -30 °C
